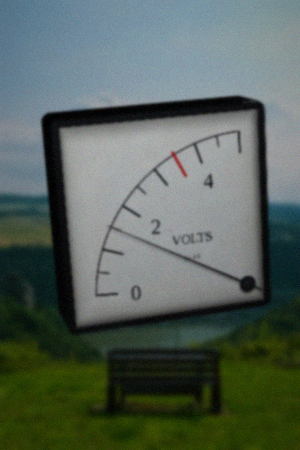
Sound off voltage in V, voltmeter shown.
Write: 1.5 V
